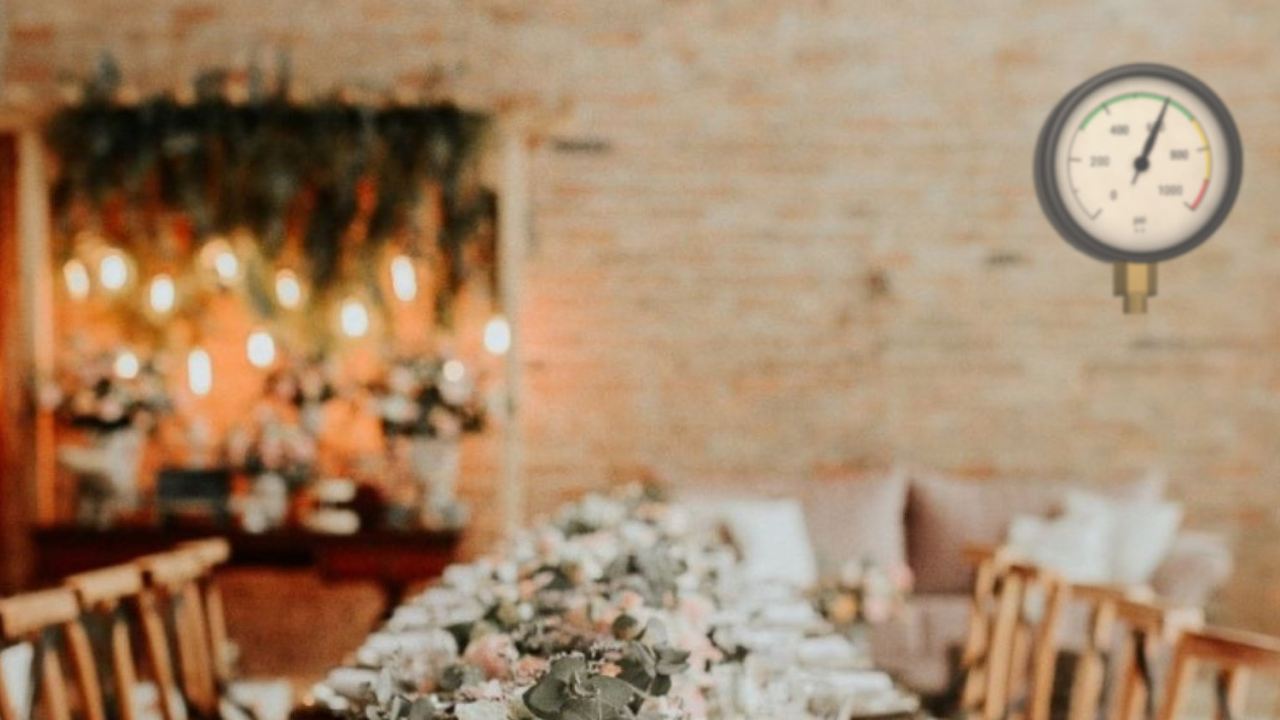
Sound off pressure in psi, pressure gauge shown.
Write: 600 psi
